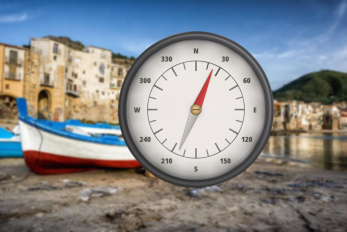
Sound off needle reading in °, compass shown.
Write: 22.5 °
